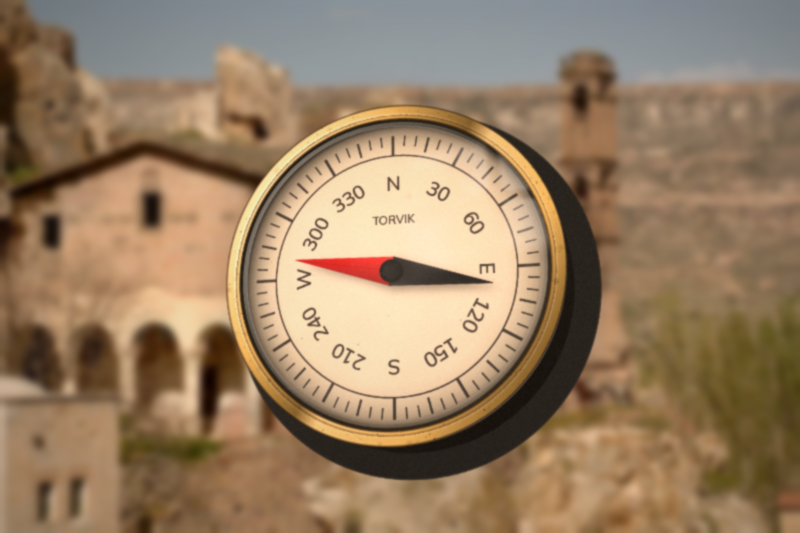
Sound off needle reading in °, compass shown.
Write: 280 °
